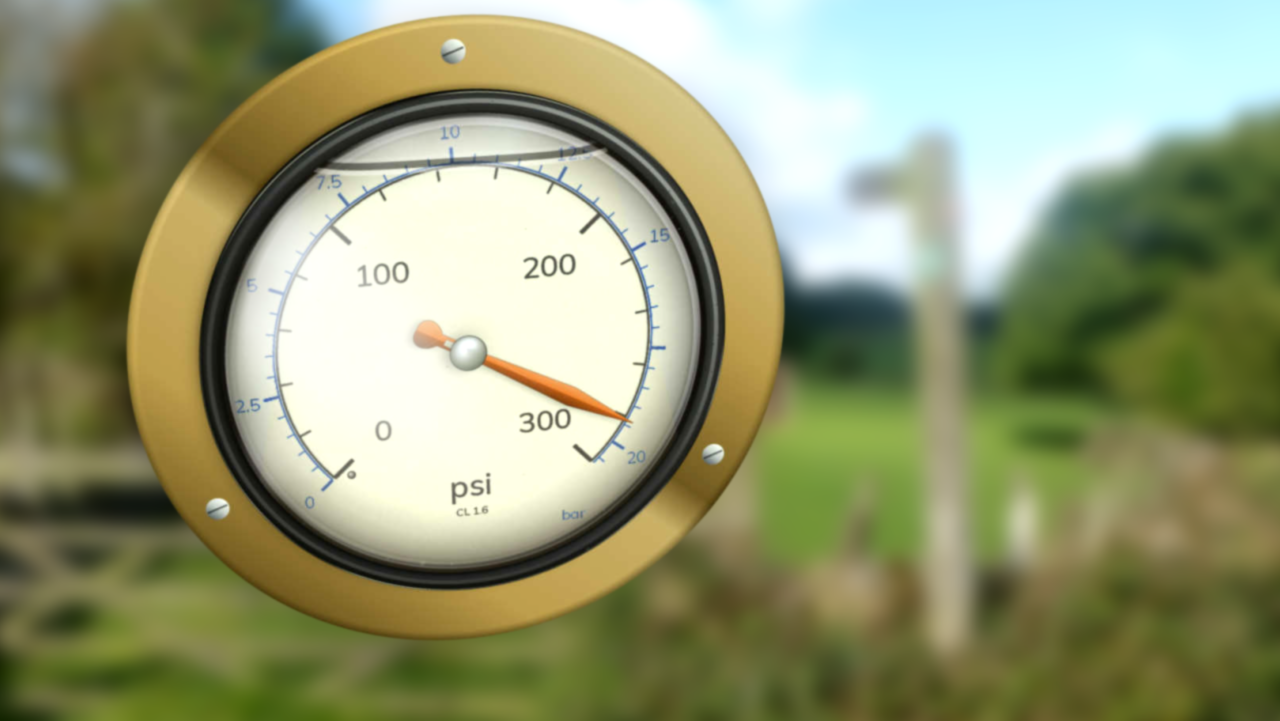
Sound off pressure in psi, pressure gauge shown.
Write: 280 psi
